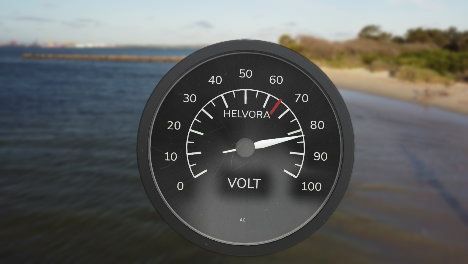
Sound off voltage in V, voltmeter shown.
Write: 82.5 V
